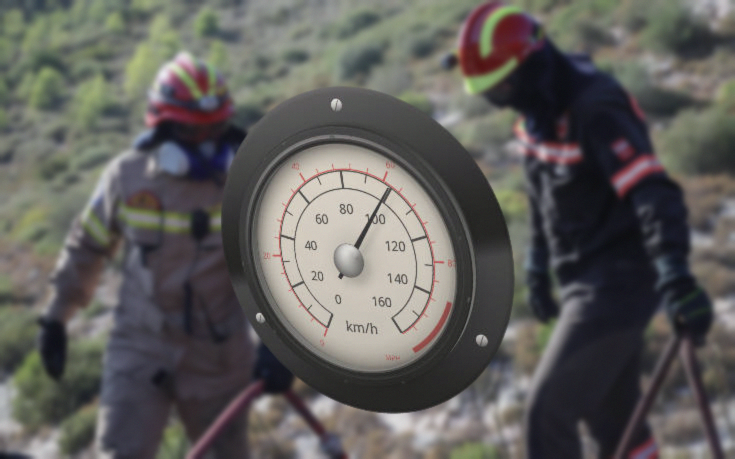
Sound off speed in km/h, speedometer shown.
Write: 100 km/h
